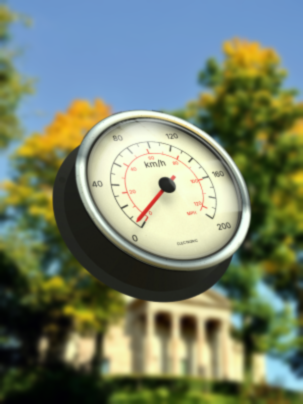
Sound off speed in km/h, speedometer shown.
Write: 5 km/h
